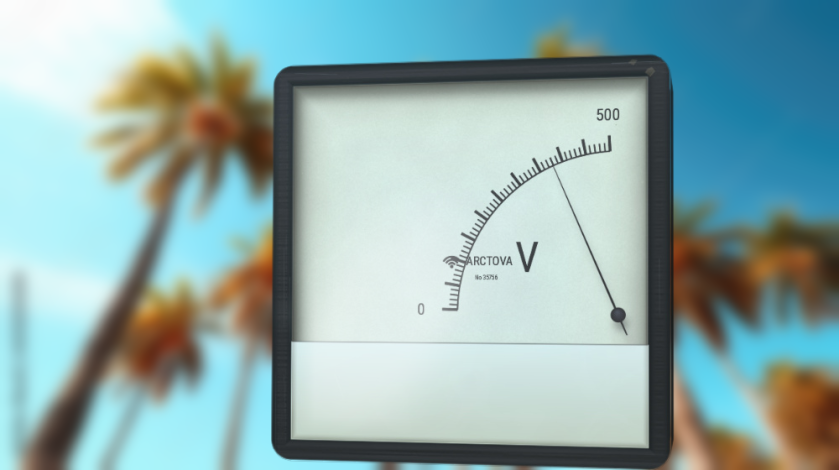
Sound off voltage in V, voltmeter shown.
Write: 380 V
